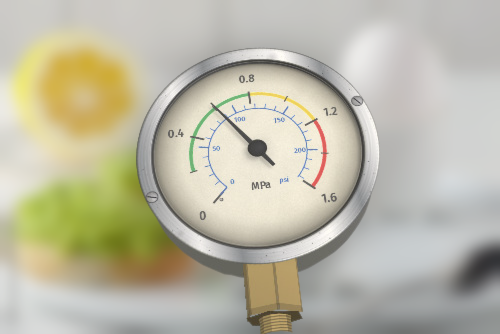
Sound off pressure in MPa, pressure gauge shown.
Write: 0.6 MPa
